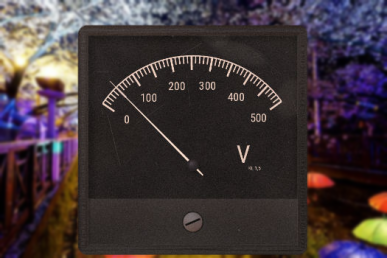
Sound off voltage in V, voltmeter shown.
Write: 50 V
